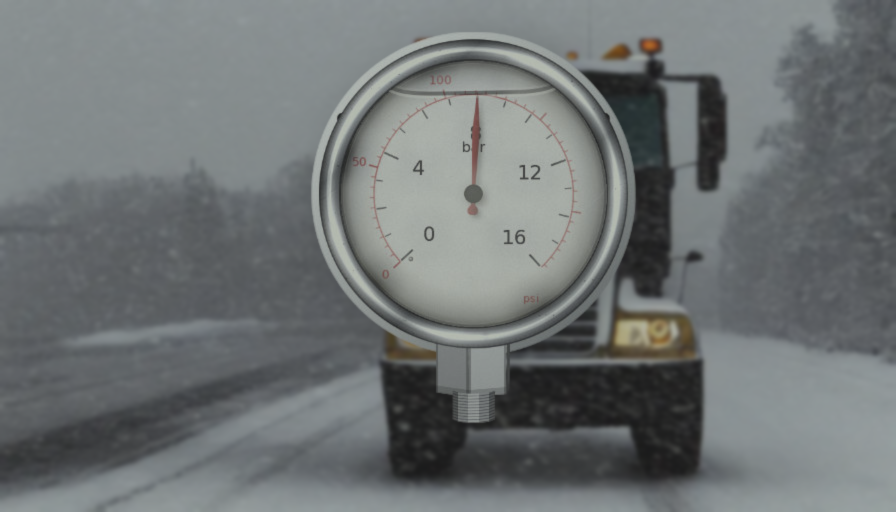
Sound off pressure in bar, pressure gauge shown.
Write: 8 bar
